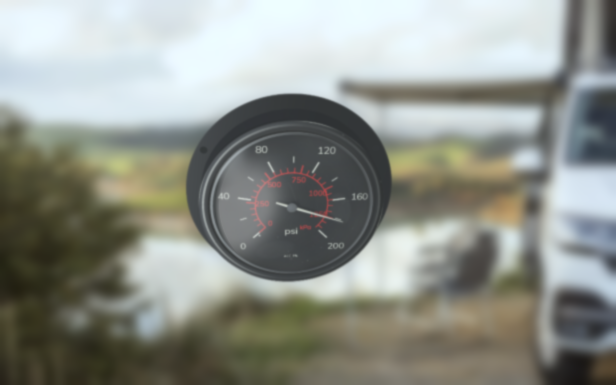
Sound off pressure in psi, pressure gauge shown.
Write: 180 psi
